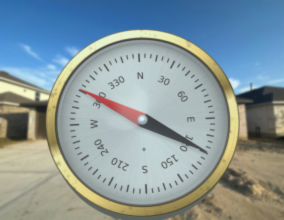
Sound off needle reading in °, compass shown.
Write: 300 °
